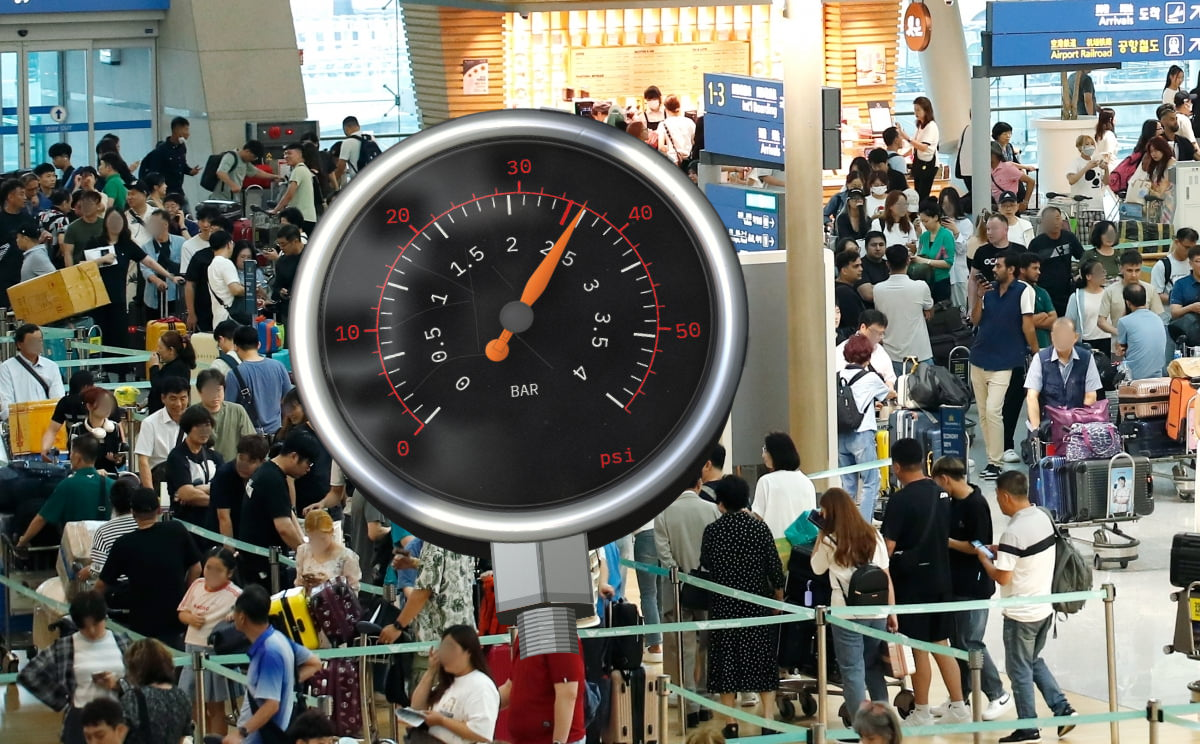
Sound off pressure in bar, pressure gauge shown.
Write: 2.5 bar
